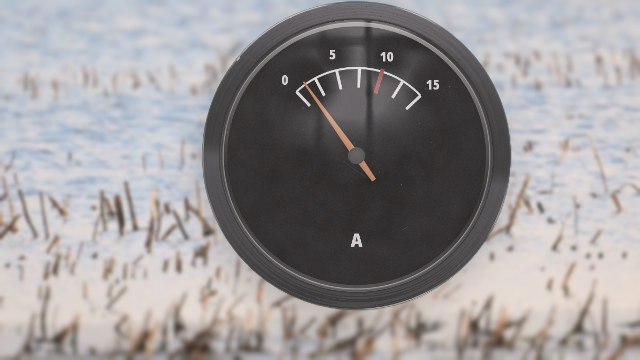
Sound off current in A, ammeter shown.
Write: 1.25 A
